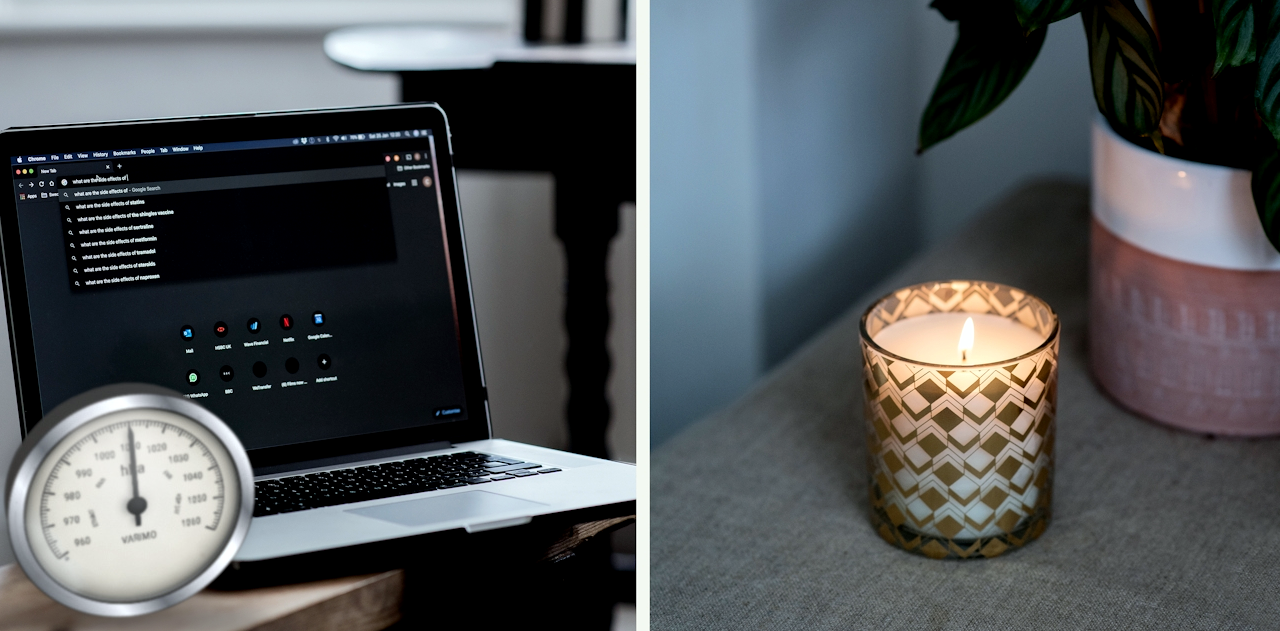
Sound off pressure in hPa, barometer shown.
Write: 1010 hPa
